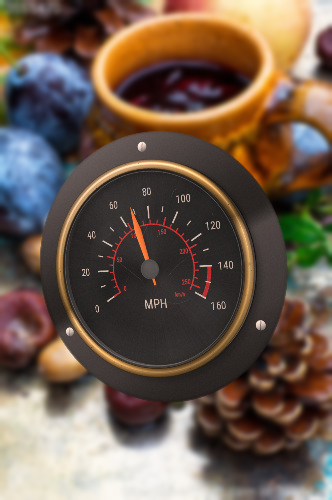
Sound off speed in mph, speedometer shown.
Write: 70 mph
